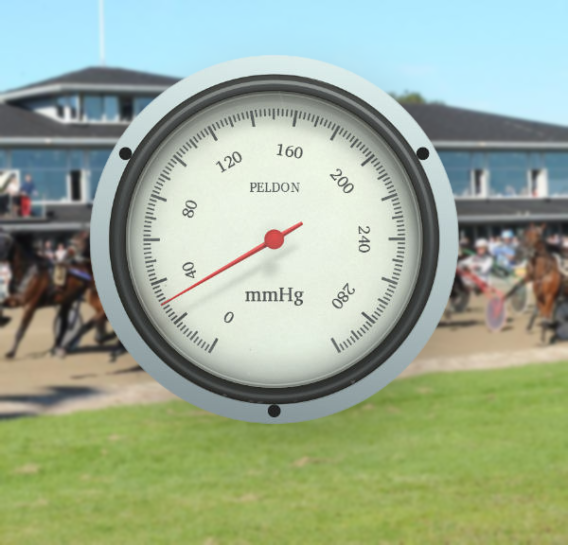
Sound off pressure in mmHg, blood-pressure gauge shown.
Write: 30 mmHg
